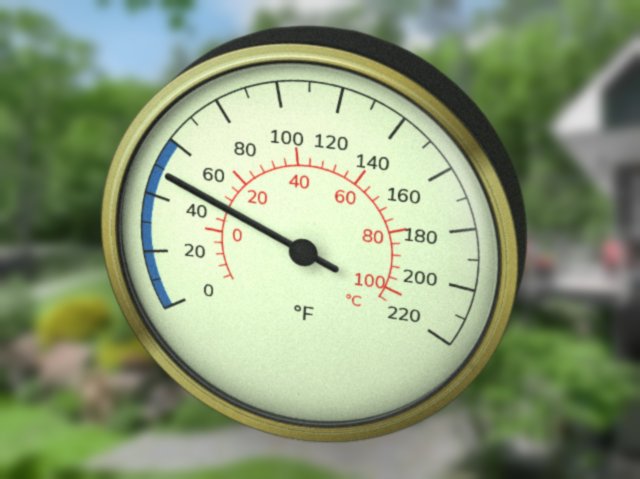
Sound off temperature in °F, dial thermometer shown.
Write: 50 °F
